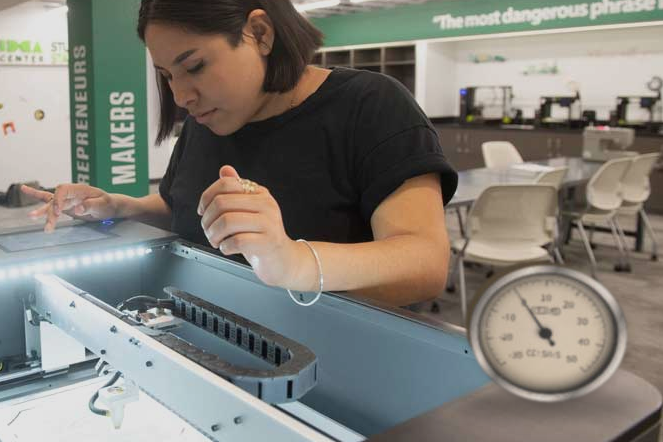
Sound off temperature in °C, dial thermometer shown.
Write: 0 °C
